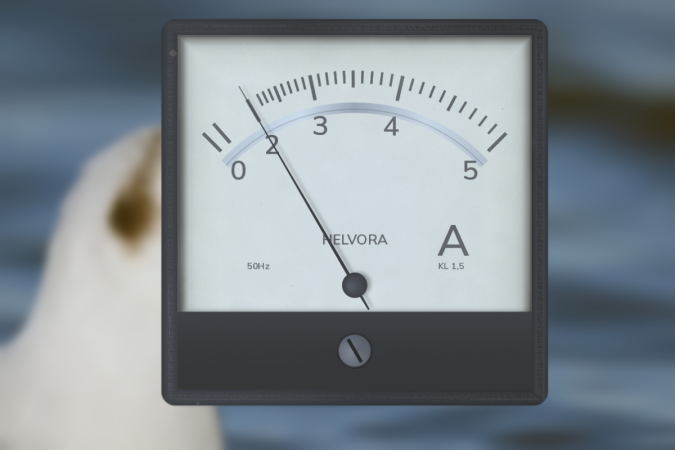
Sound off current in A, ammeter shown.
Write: 2 A
